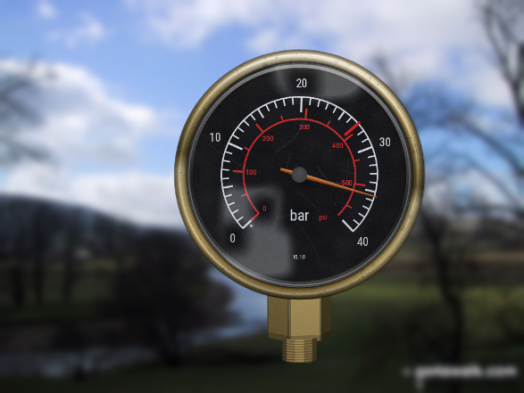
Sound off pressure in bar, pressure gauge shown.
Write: 35.5 bar
